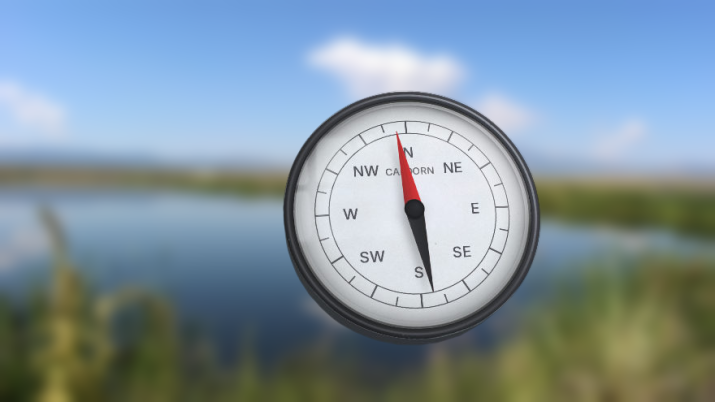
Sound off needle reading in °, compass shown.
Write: 352.5 °
